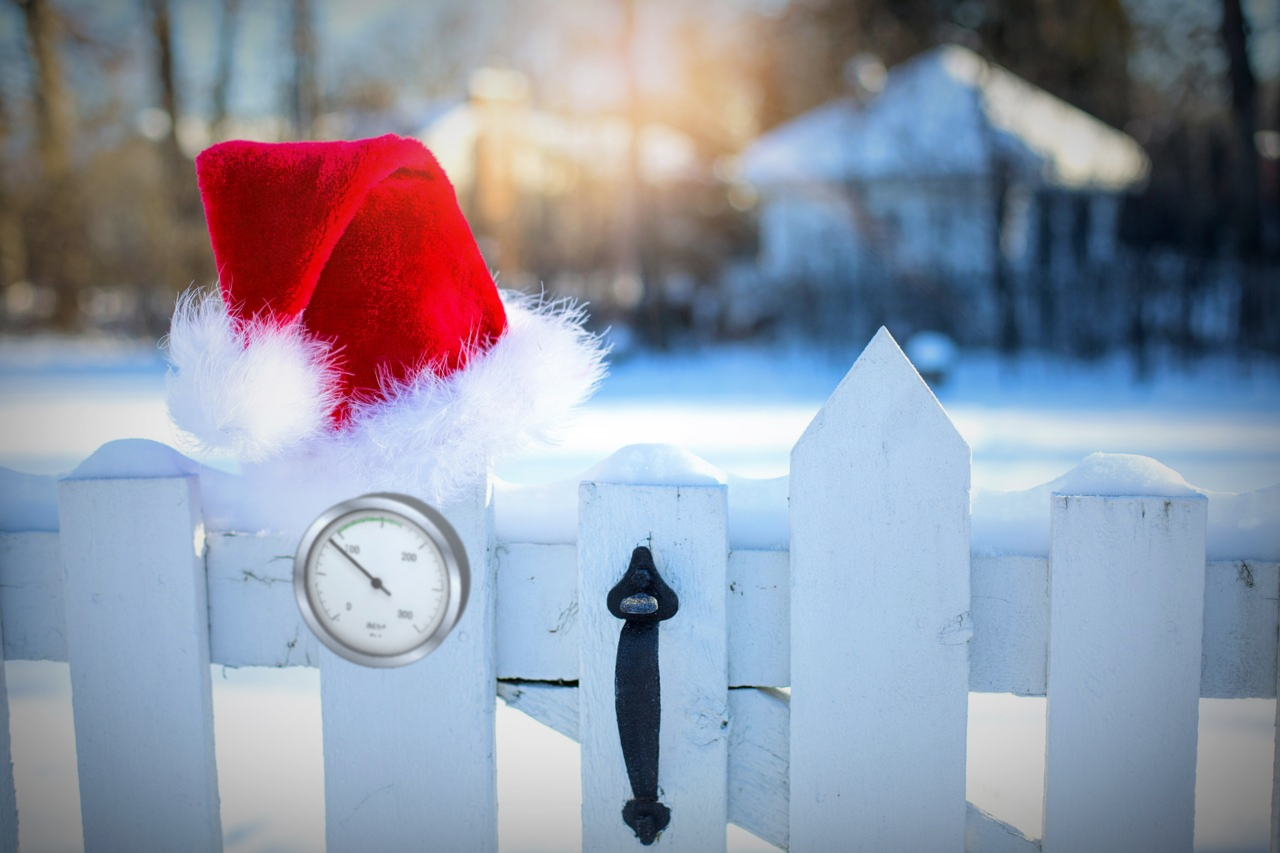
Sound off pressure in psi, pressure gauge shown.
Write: 90 psi
